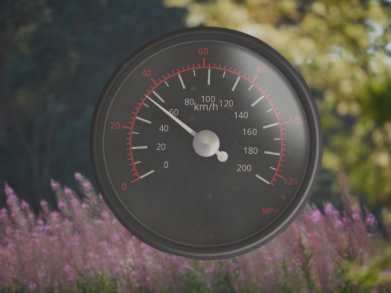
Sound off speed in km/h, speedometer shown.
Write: 55 km/h
